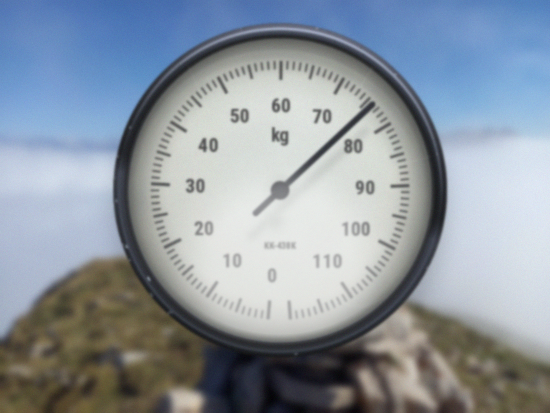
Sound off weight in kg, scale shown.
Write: 76 kg
